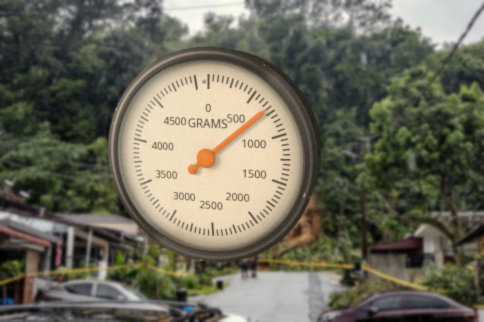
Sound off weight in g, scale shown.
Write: 700 g
